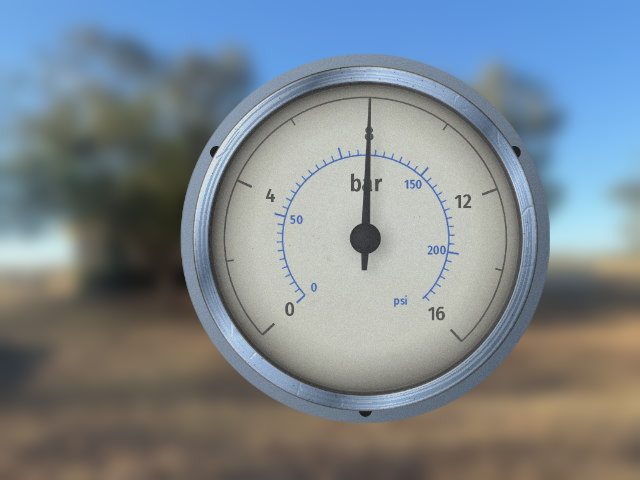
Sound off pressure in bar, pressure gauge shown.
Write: 8 bar
